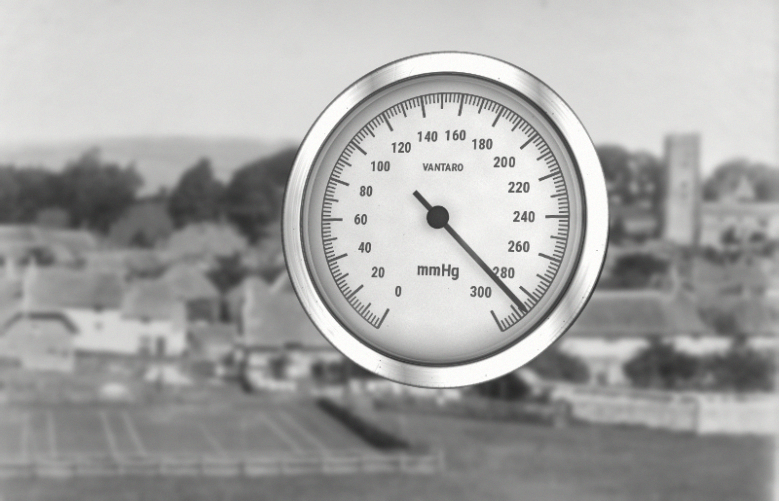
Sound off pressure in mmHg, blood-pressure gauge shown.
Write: 286 mmHg
